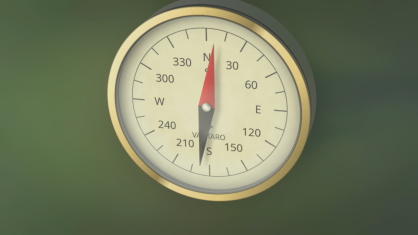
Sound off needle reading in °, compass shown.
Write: 7.5 °
